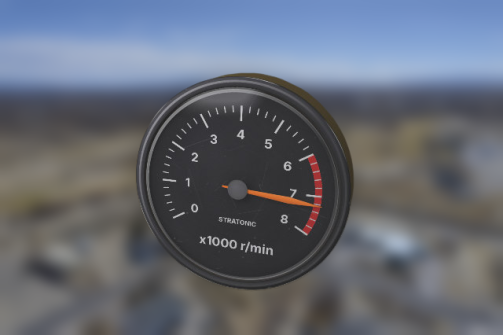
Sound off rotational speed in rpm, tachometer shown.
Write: 7200 rpm
